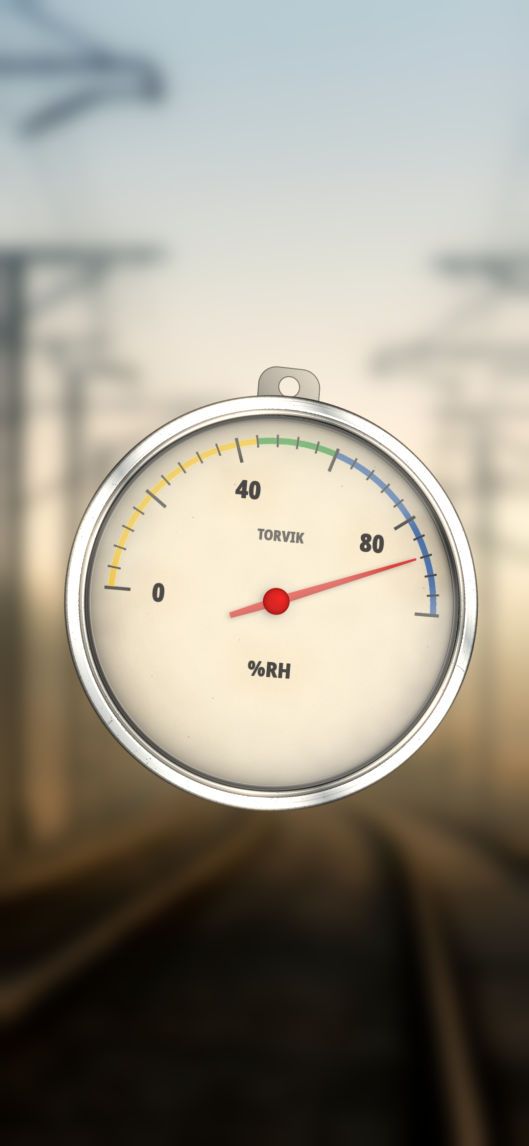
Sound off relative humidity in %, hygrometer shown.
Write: 88 %
